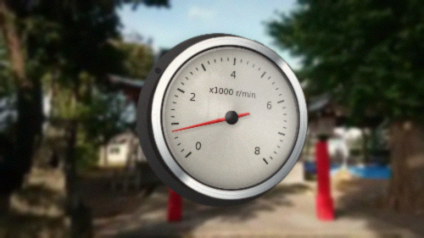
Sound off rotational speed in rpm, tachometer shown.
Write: 800 rpm
